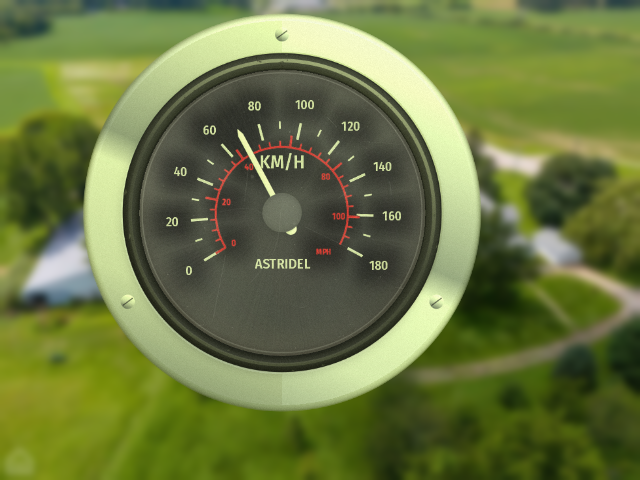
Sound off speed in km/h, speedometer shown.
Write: 70 km/h
